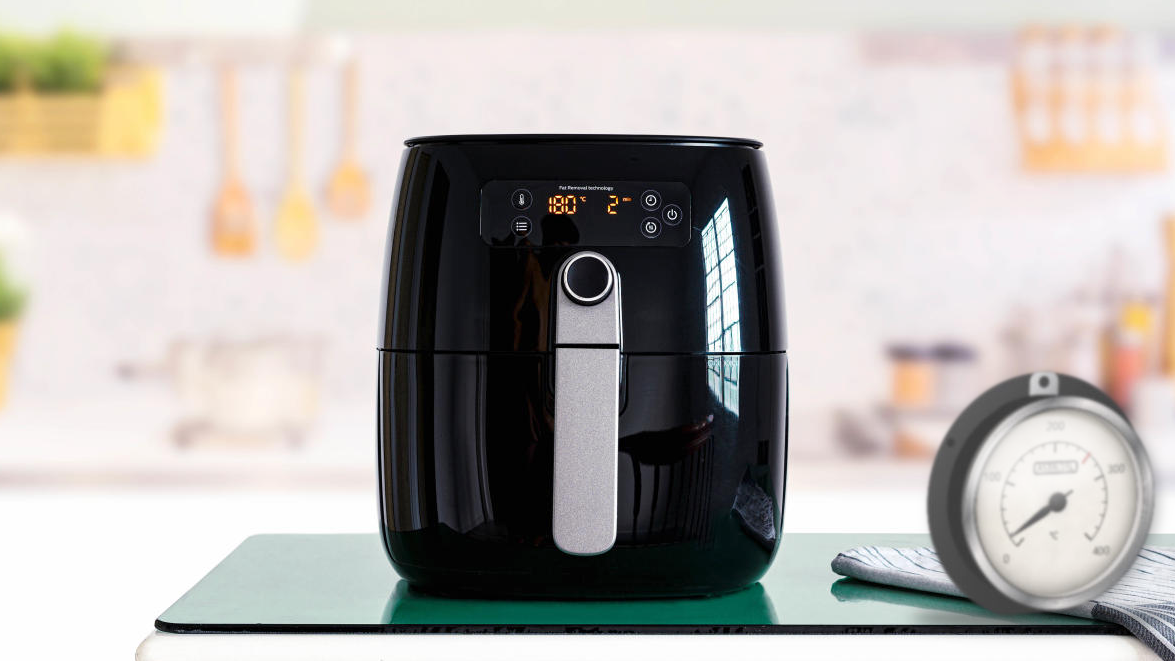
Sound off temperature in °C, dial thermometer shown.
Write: 20 °C
